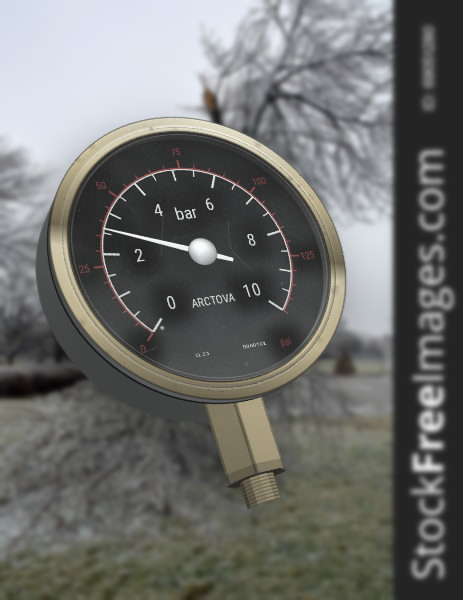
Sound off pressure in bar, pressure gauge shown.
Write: 2.5 bar
